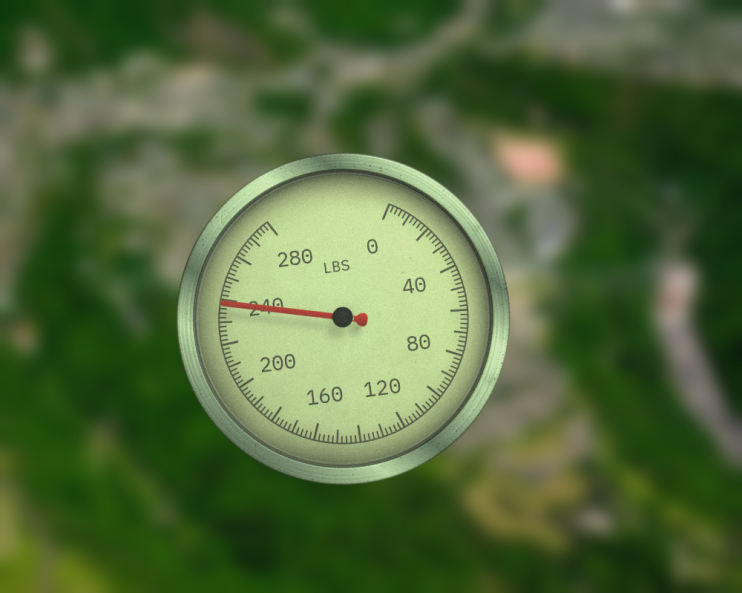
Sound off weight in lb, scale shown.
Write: 238 lb
